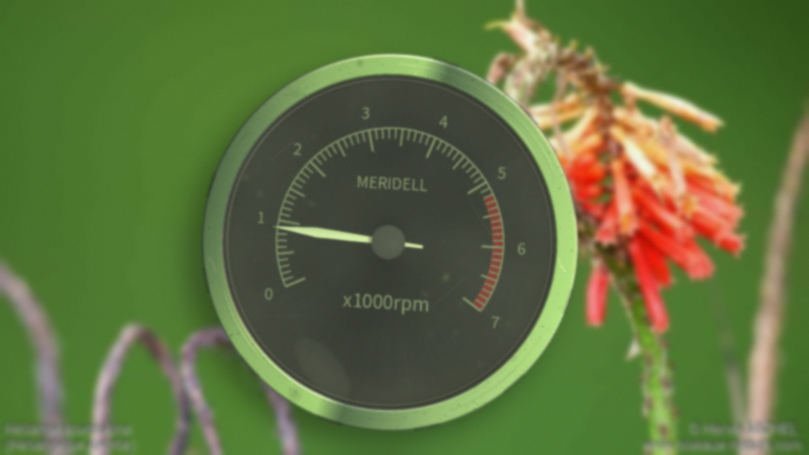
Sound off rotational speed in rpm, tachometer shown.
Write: 900 rpm
